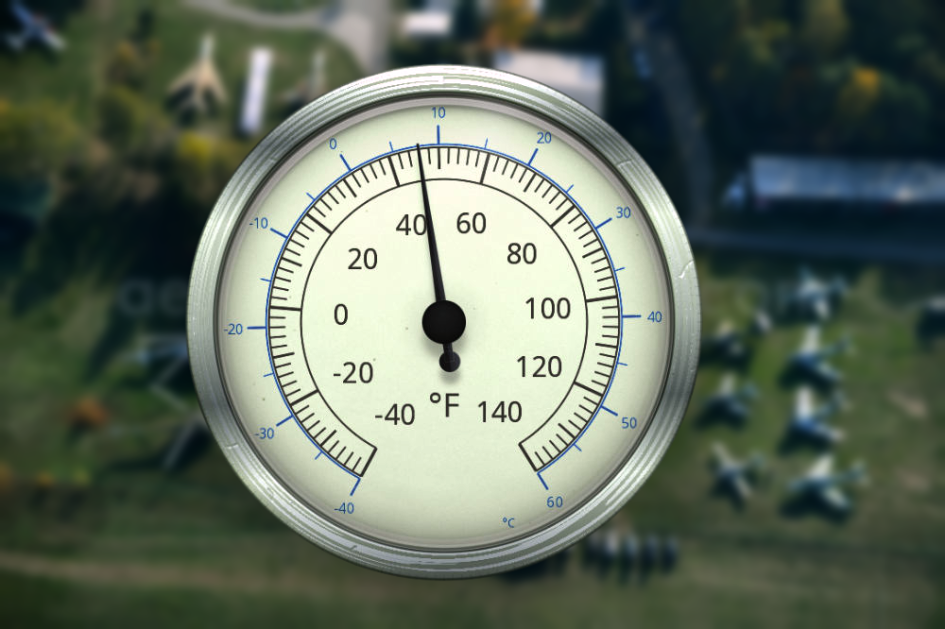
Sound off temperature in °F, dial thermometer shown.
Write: 46 °F
